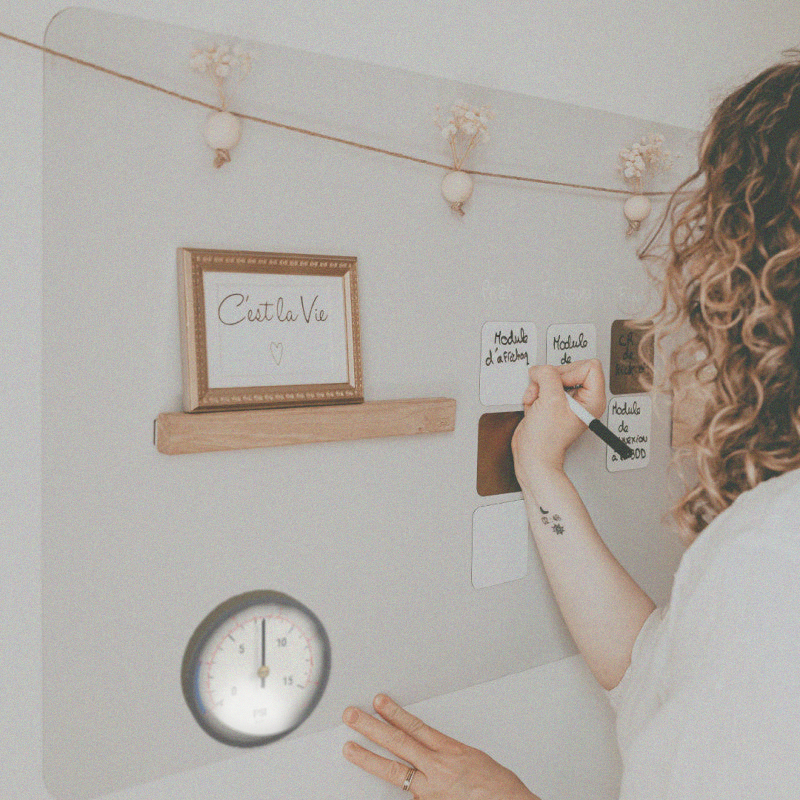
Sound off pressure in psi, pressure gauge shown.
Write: 7.5 psi
